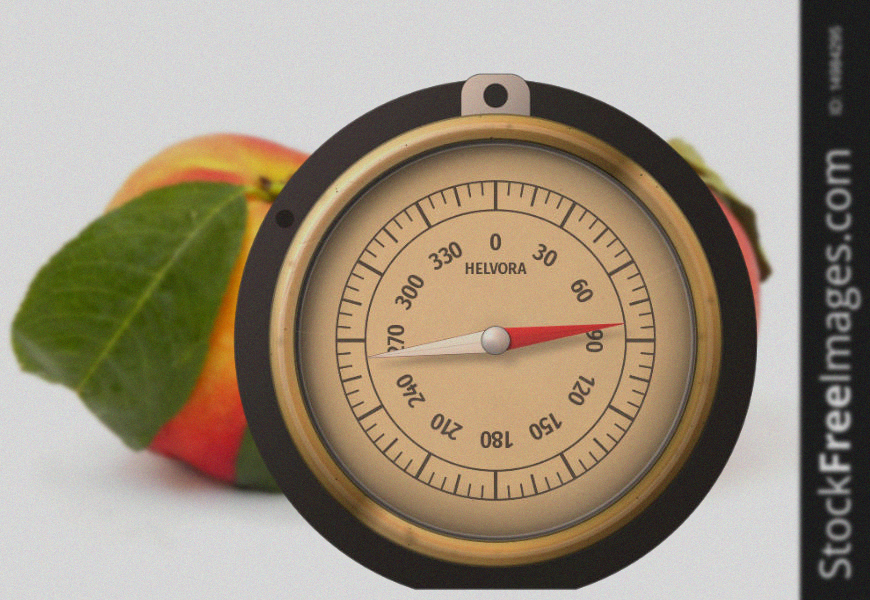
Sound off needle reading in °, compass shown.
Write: 82.5 °
